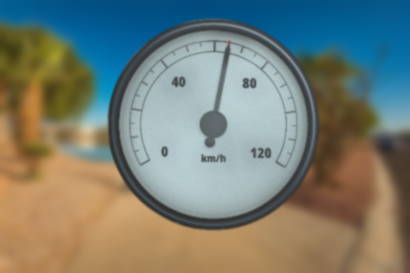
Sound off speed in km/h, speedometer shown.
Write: 65 km/h
